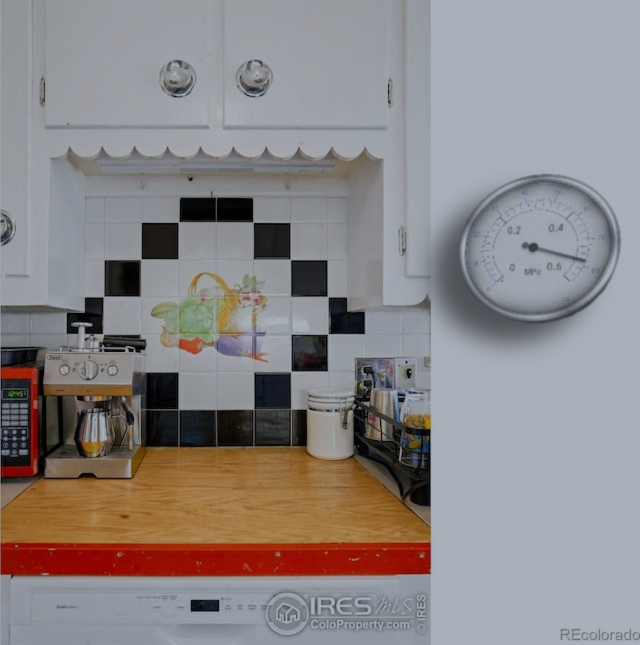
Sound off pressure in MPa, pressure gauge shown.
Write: 0.54 MPa
